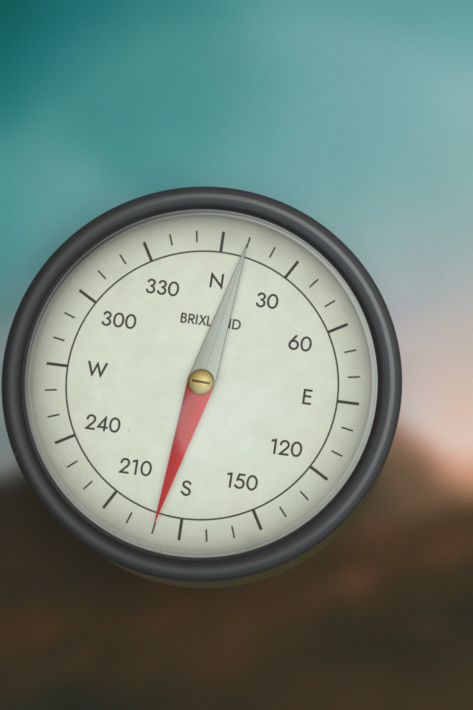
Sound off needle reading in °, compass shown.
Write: 190 °
